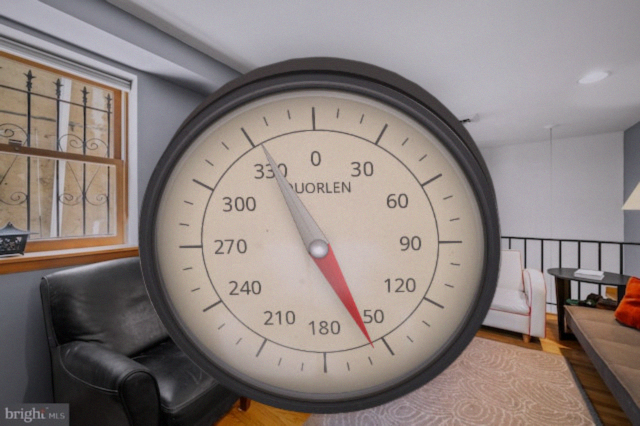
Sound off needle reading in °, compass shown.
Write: 155 °
